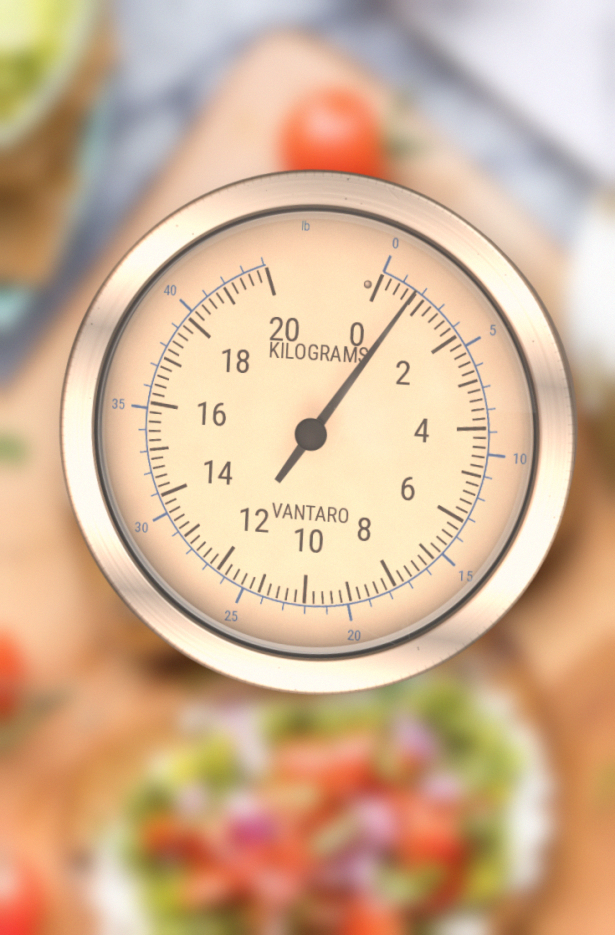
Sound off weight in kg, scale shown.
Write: 0.8 kg
